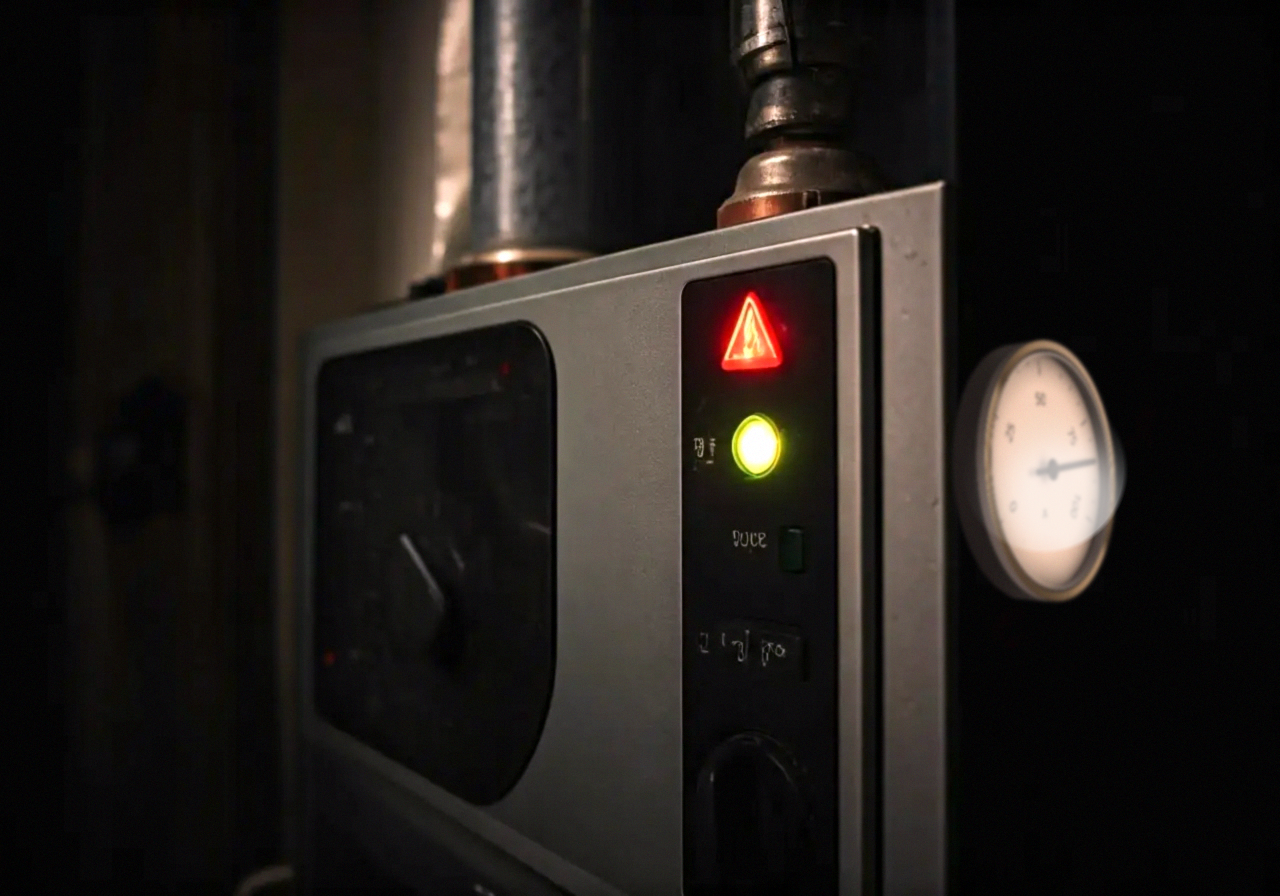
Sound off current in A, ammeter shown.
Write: 85 A
